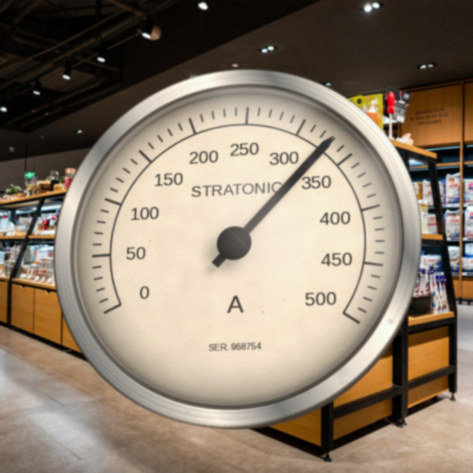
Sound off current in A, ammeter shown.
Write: 330 A
